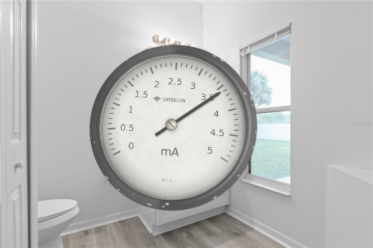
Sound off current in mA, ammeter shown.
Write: 3.6 mA
